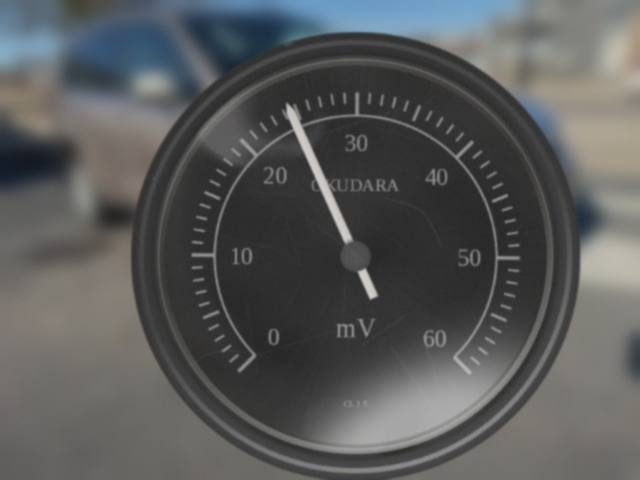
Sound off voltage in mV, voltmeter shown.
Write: 24.5 mV
